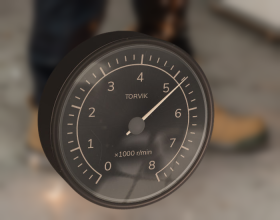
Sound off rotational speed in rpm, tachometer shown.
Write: 5200 rpm
